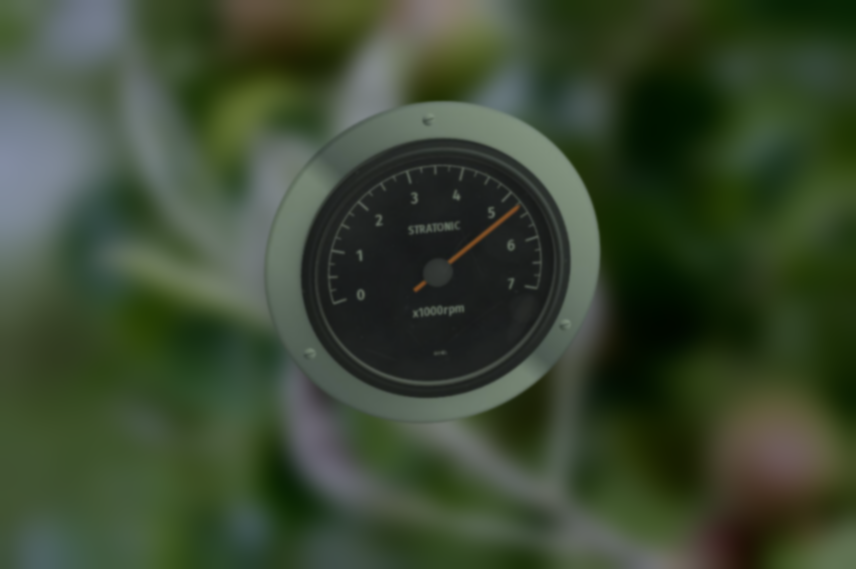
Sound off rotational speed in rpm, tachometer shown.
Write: 5250 rpm
